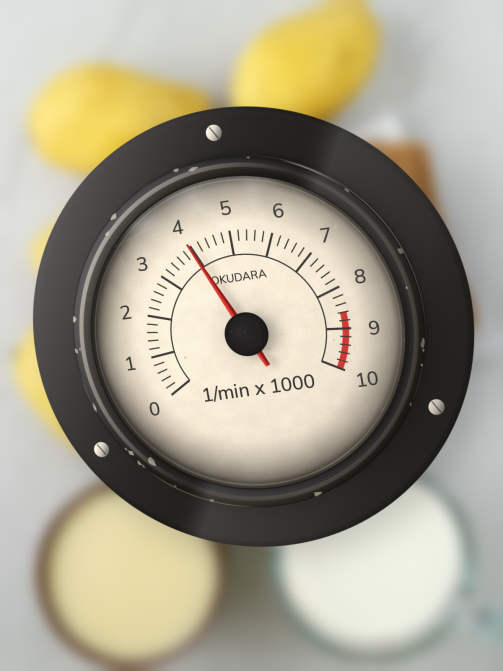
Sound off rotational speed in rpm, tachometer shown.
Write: 4000 rpm
